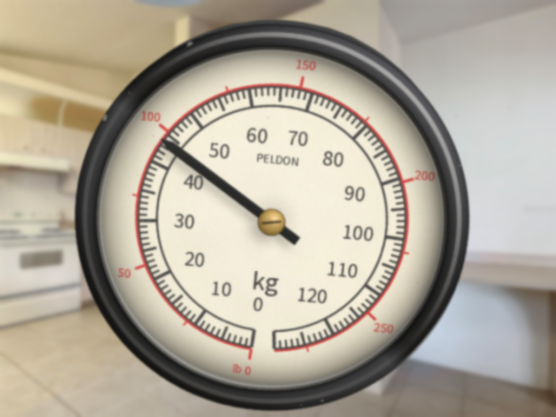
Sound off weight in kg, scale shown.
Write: 44 kg
